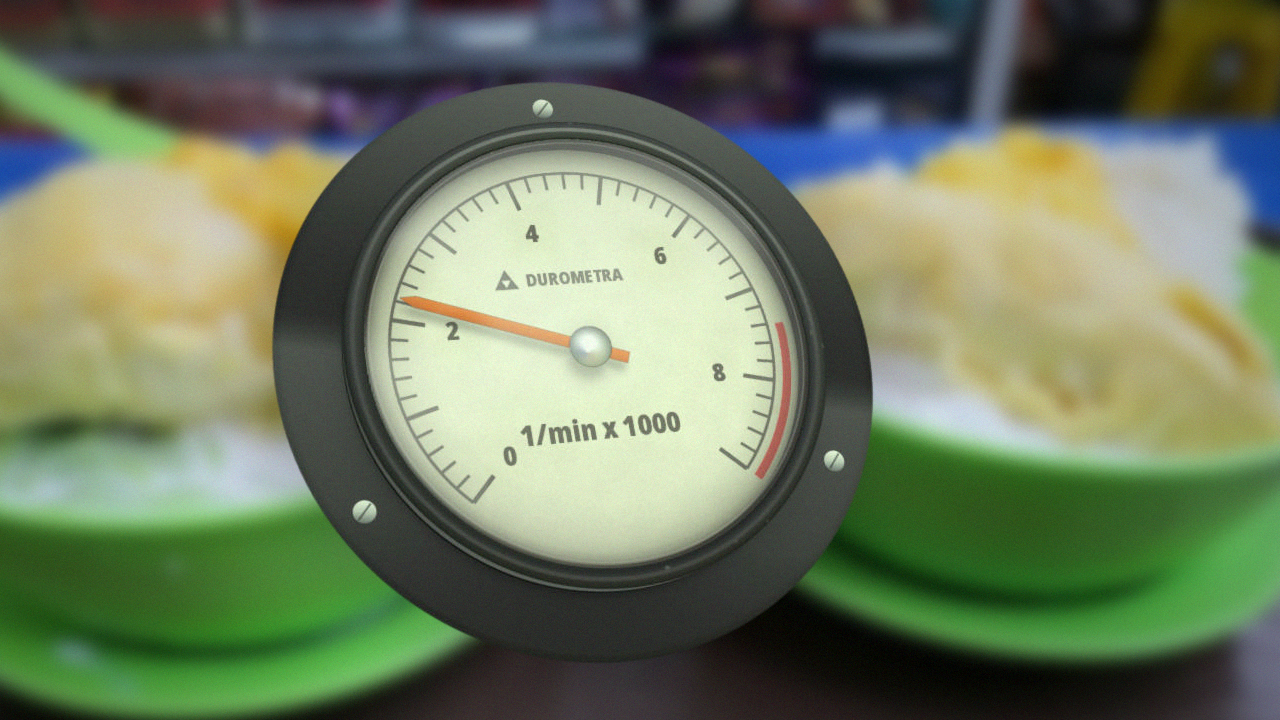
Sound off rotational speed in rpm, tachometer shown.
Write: 2200 rpm
